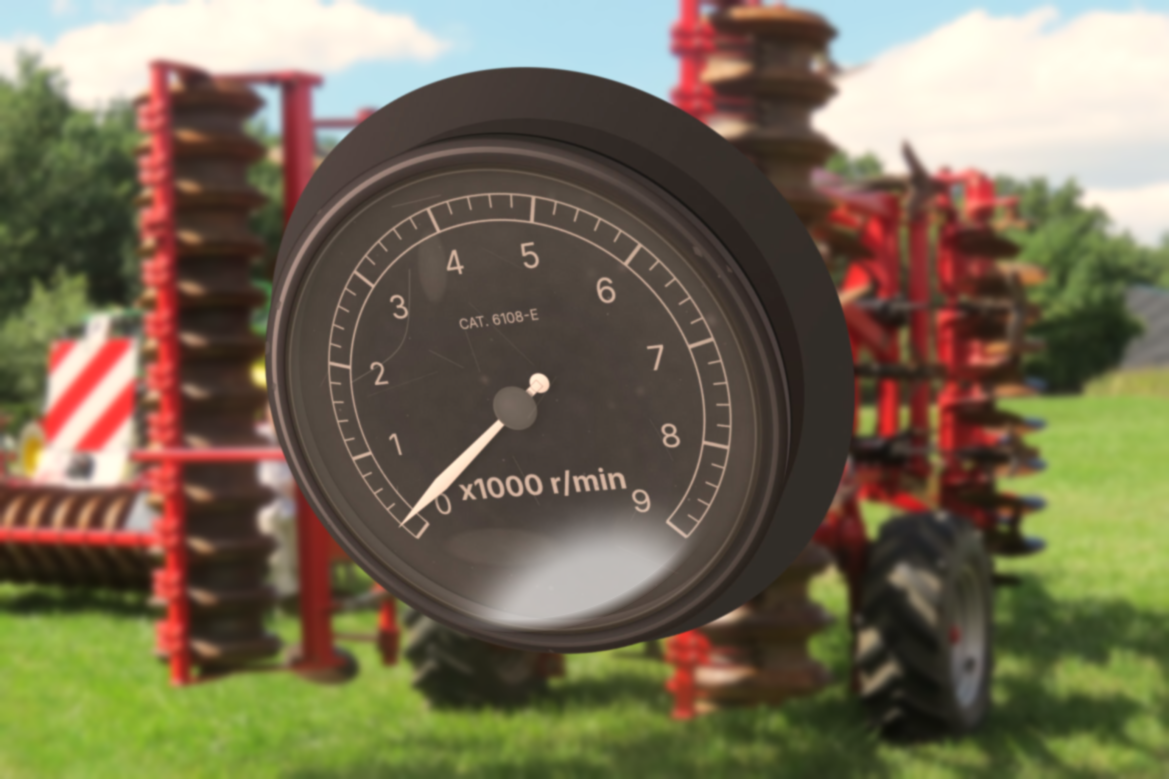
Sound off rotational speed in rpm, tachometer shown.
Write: 200 rpm
